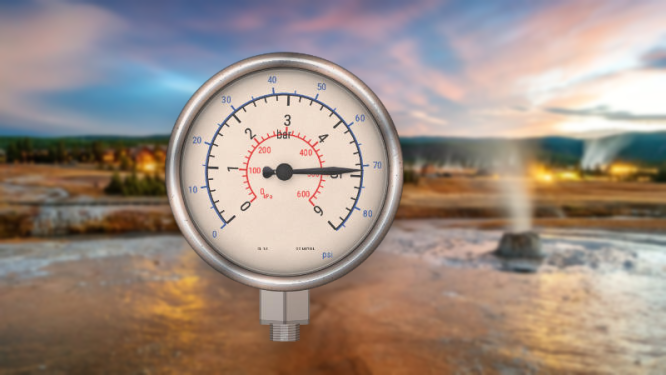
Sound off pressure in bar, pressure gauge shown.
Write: 4.9 bar
